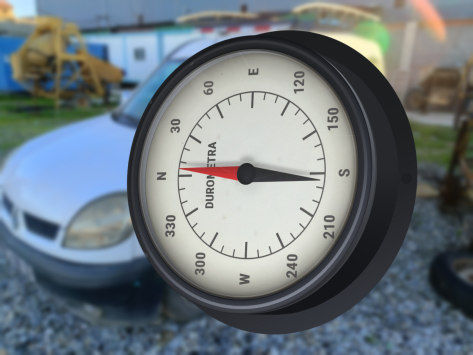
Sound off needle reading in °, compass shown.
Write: 5 °
